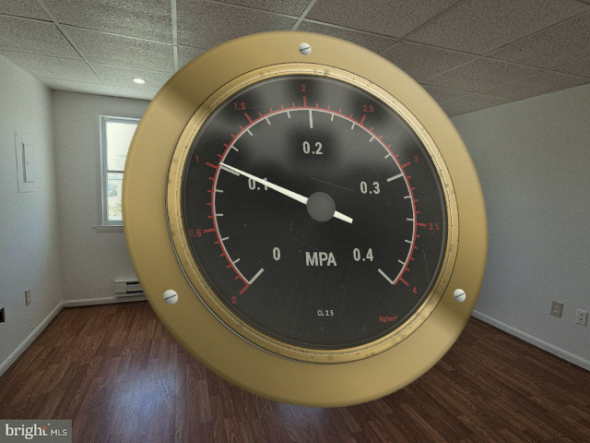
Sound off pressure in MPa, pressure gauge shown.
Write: 0.1 MPa
